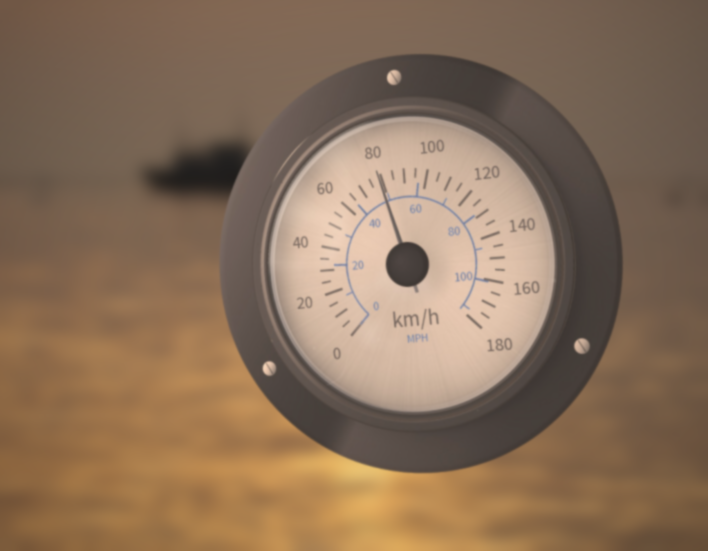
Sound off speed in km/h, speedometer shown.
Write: 80 km/h
